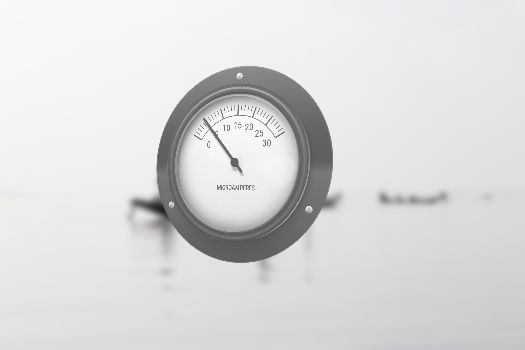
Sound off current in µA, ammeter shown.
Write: 5 µA
